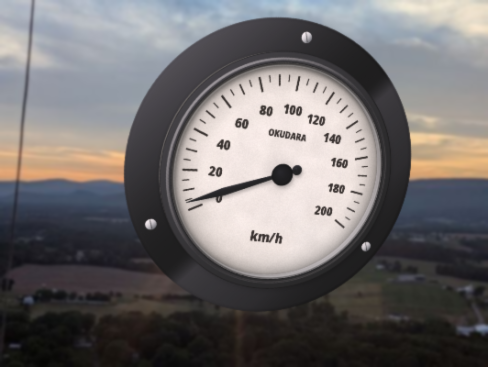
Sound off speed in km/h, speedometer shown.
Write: 5 km/h
